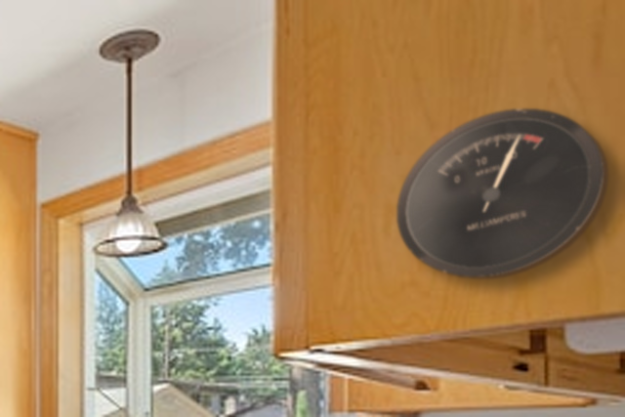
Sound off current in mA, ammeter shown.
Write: 20 mA
